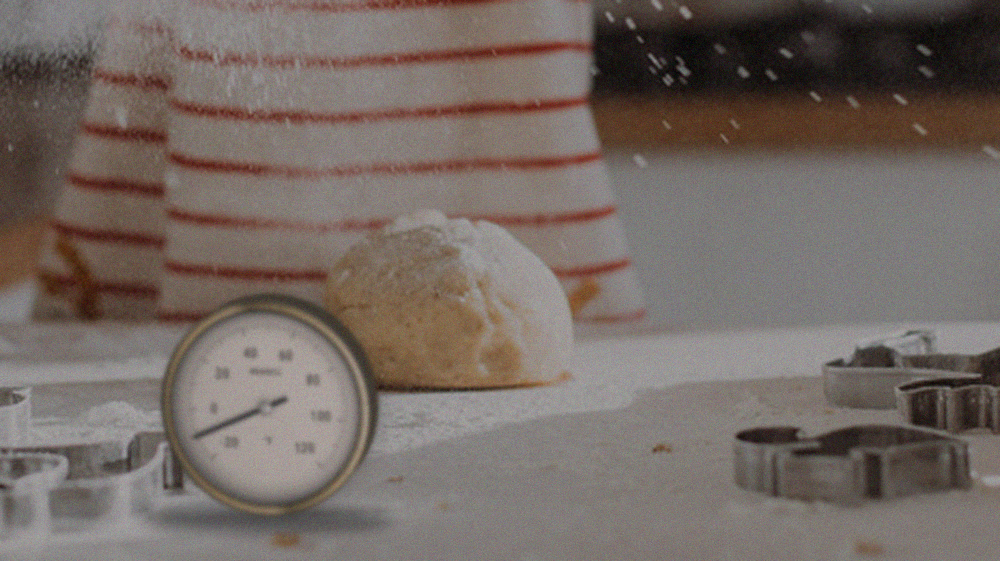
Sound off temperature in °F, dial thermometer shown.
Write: -10 °F
